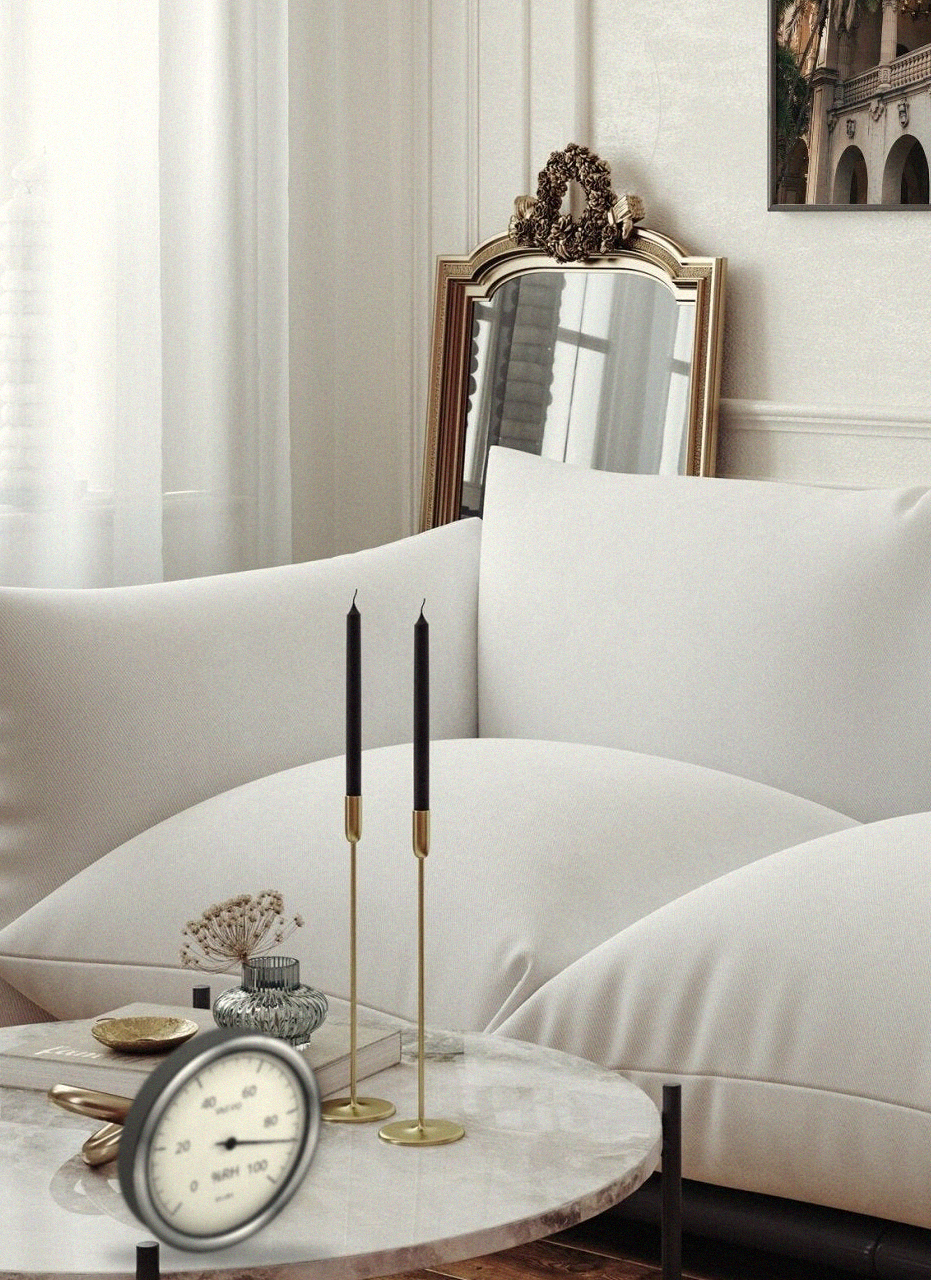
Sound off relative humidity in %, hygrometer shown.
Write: 88 %
